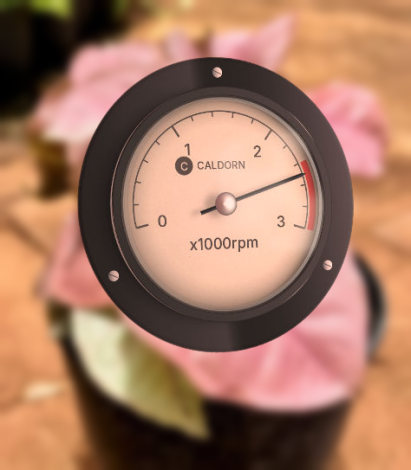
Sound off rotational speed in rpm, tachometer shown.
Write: 2500 rpm
